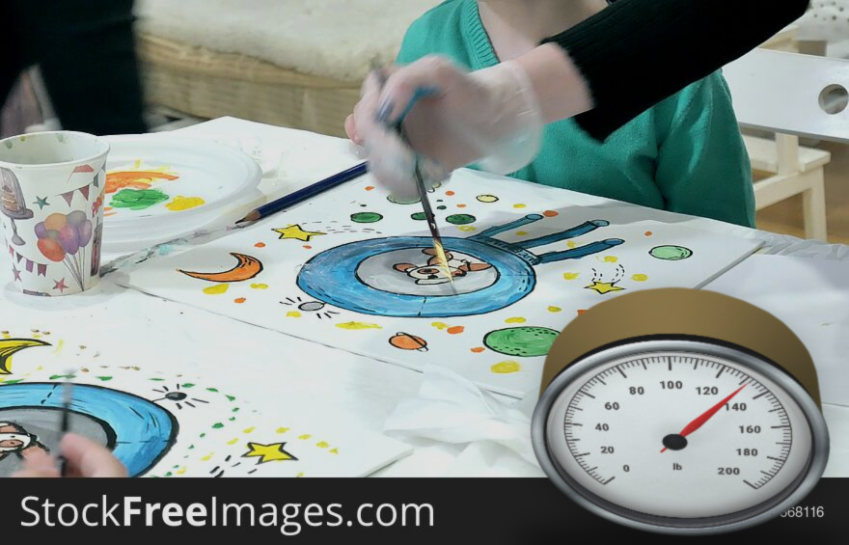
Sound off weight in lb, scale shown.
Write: 130 lb
